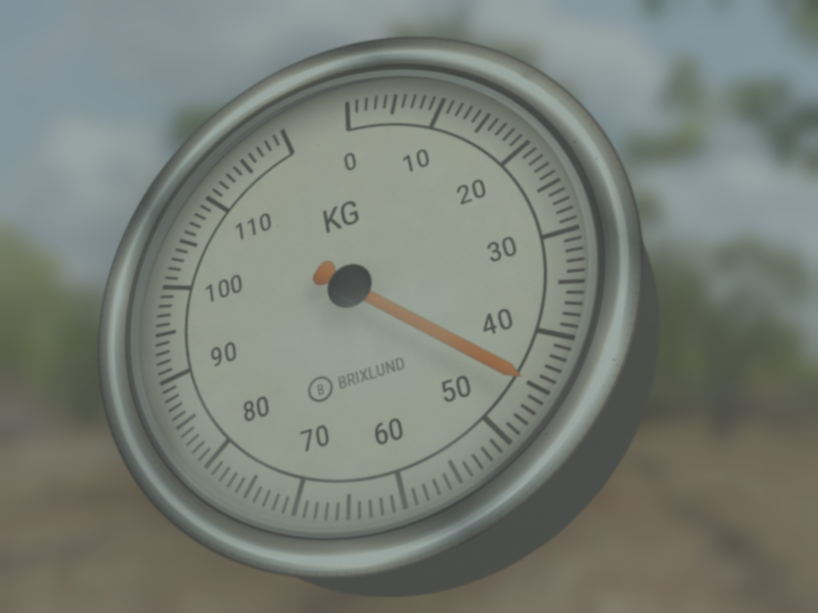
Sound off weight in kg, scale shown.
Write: 45 kg
